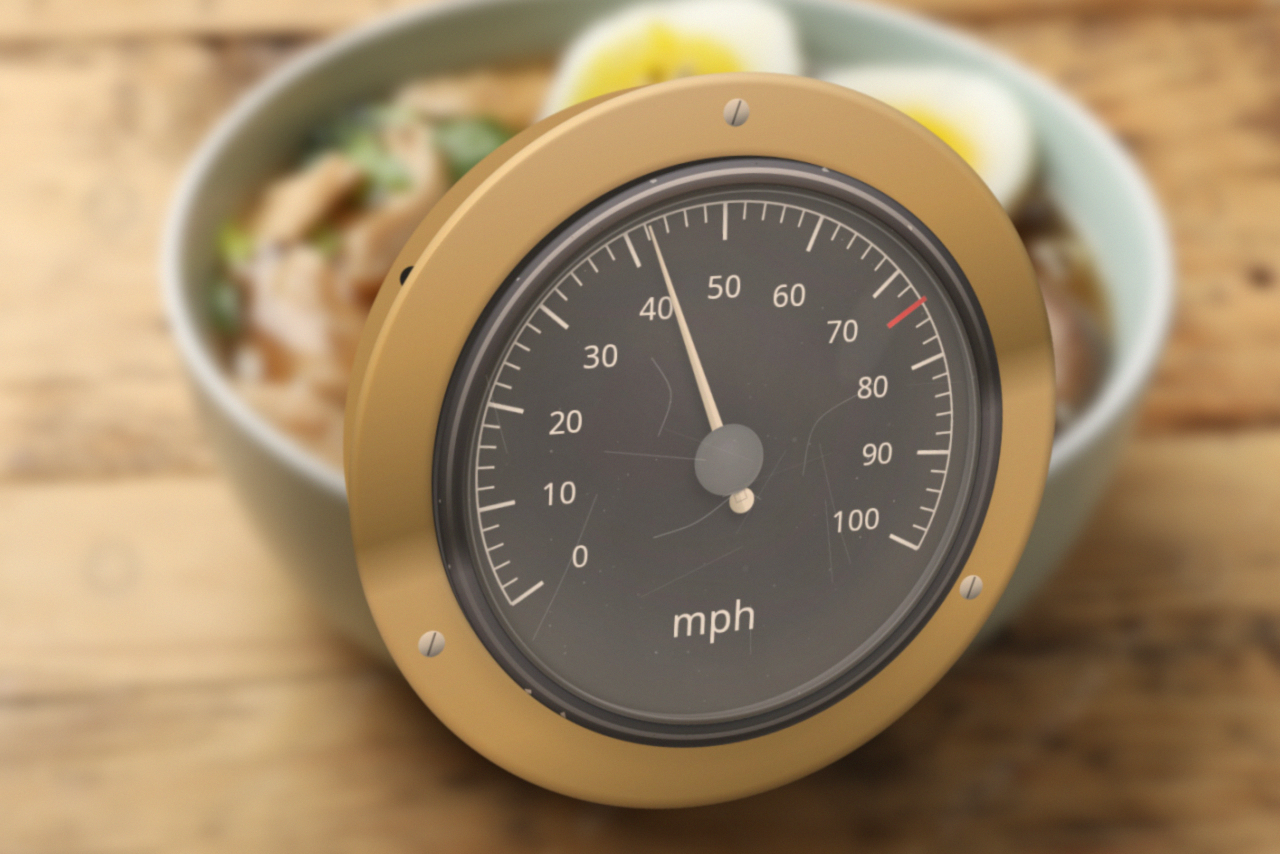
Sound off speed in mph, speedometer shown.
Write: 42 mph
